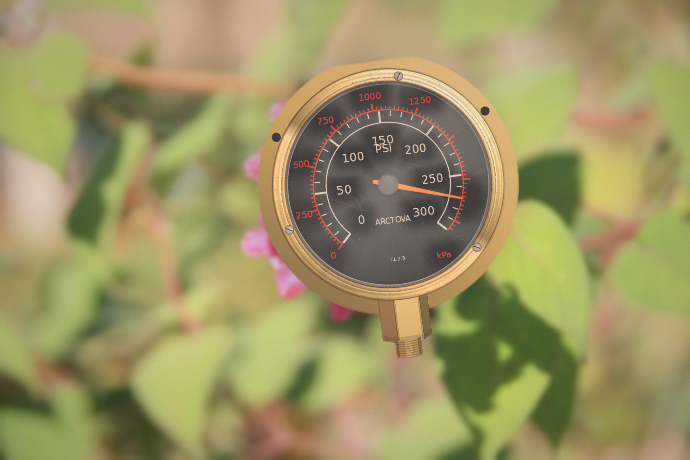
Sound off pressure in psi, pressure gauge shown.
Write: 270 psi
